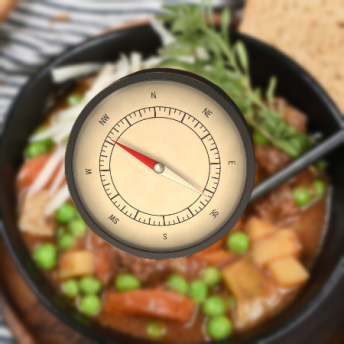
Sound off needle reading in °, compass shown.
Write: 305 °
